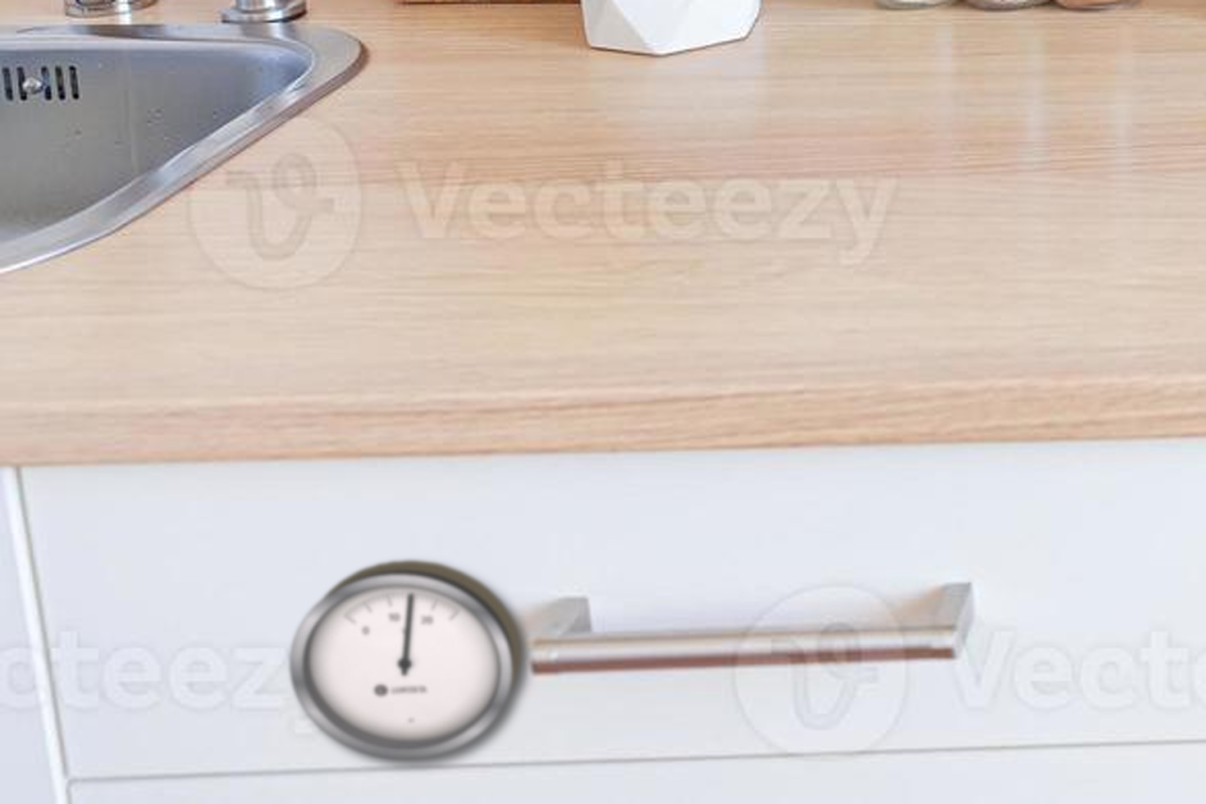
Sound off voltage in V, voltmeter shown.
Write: 15 V
